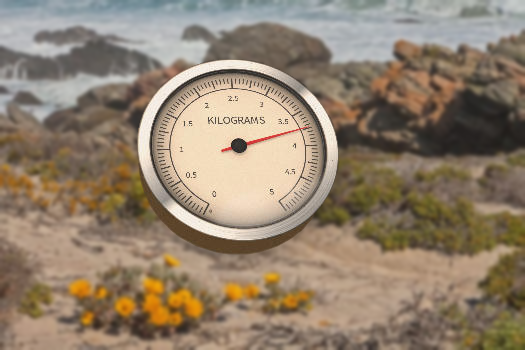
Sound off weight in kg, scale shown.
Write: 3.75 kg
